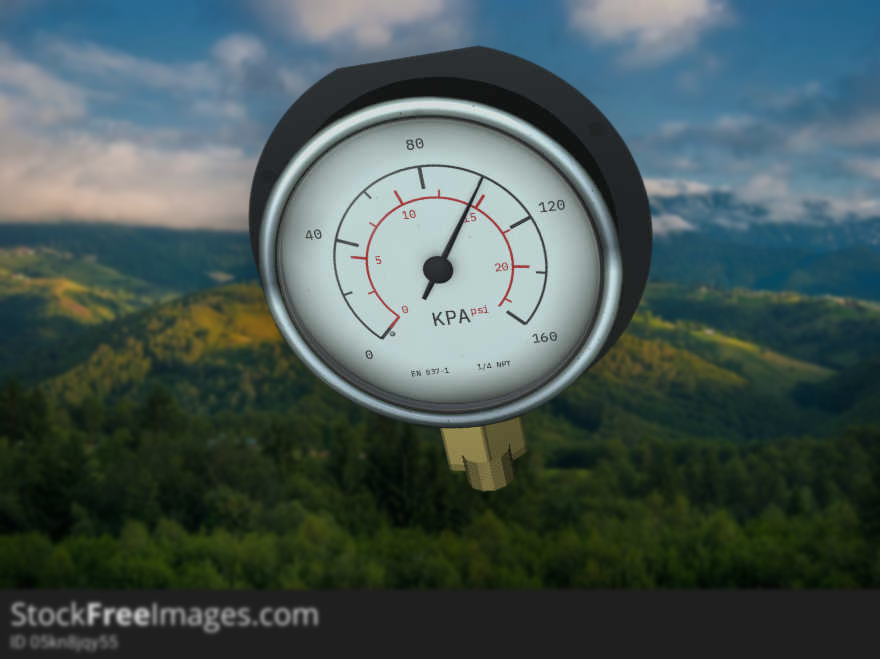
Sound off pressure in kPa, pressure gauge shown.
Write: 100 kPa
